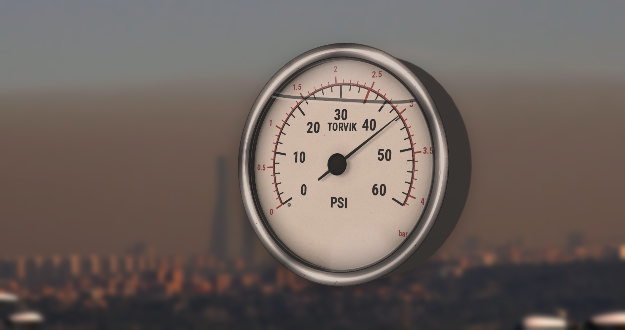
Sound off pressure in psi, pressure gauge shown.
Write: 44 psi
